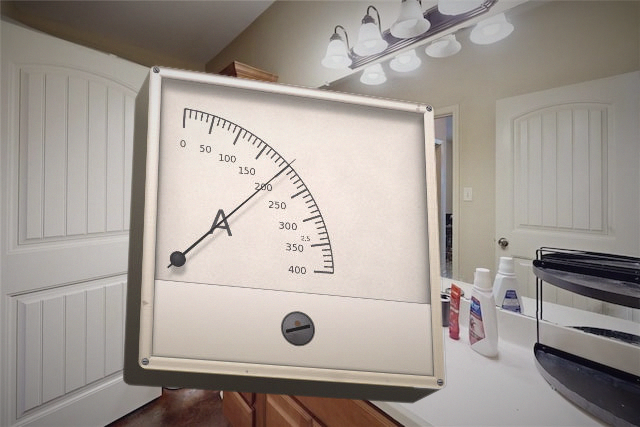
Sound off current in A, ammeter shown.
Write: 200 A
